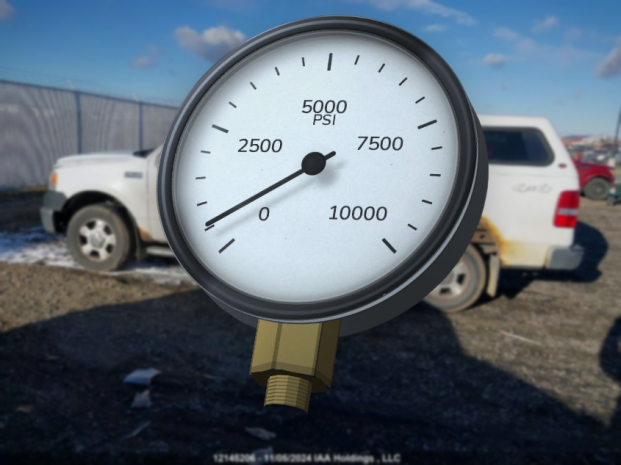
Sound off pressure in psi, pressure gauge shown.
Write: 500 psi
